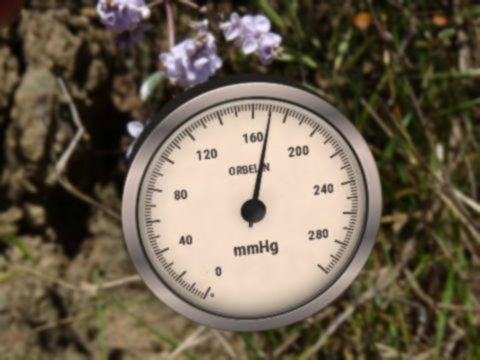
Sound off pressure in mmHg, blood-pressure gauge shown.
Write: 170 mmHg
